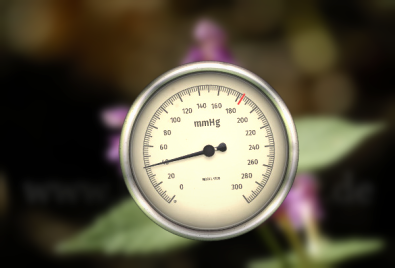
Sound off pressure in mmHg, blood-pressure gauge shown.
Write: 40 mmHg
